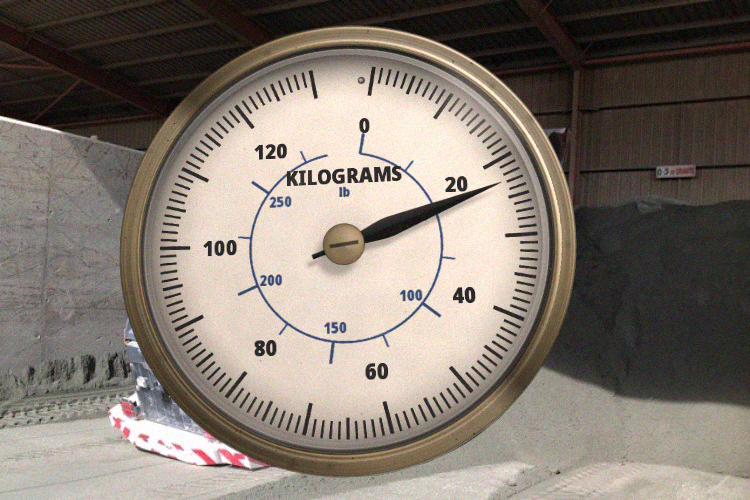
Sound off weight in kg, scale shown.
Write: 23 kg
